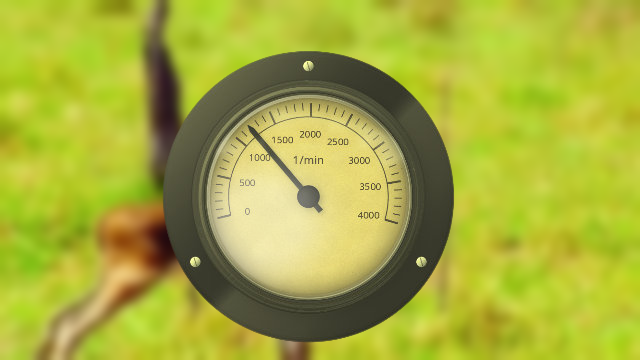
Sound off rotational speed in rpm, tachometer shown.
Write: 1200 rpm
